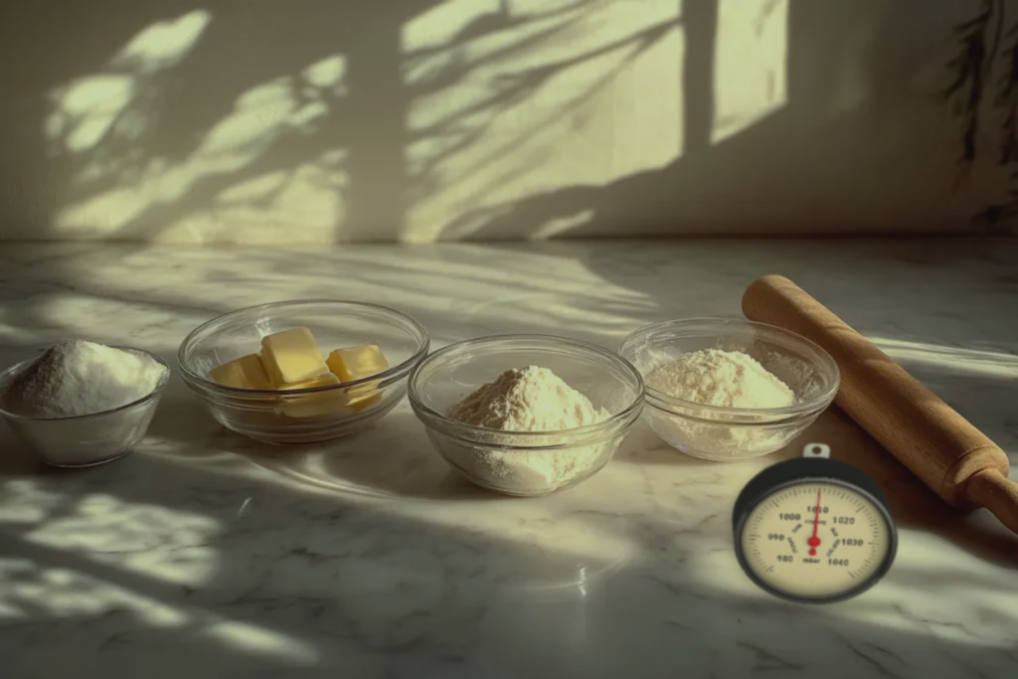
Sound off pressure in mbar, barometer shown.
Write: 1010 mbar
